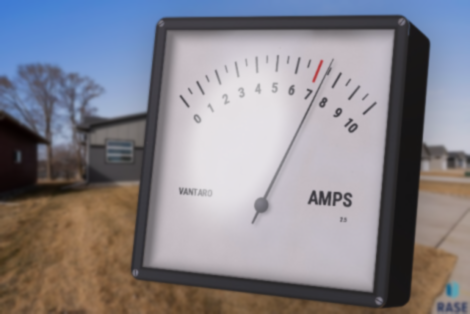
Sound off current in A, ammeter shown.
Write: 7.5 A
